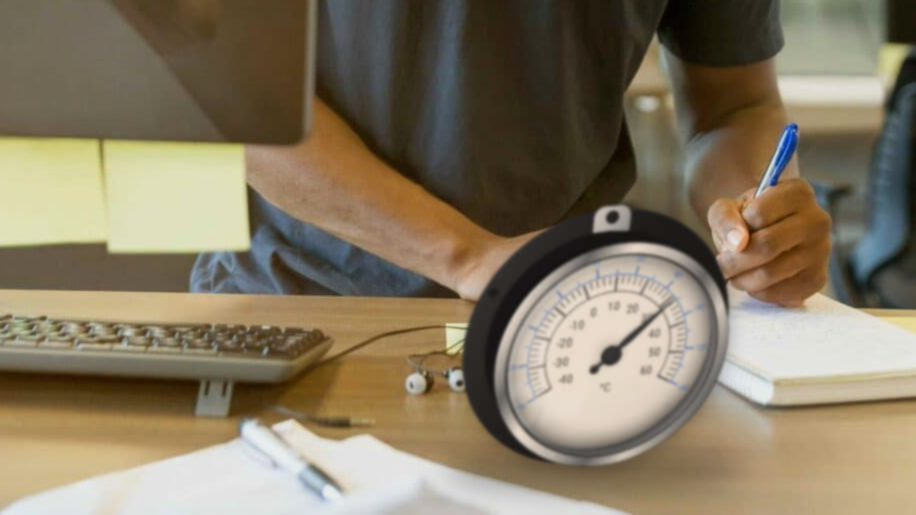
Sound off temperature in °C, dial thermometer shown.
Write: 30 °C
